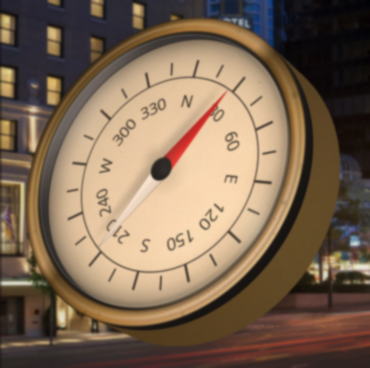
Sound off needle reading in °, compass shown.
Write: 30 °
